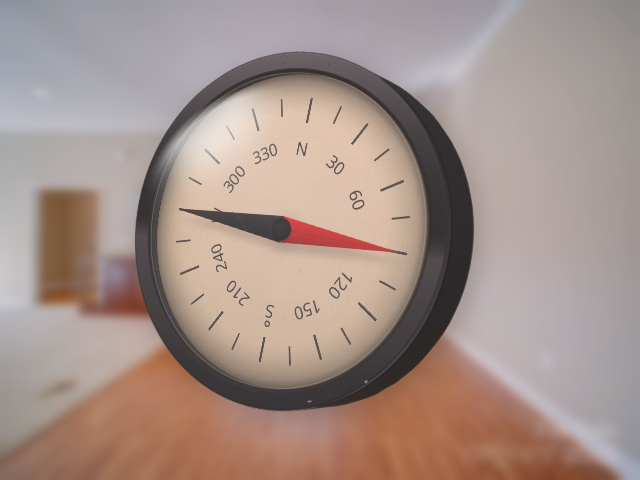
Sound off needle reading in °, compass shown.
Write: 90 °
